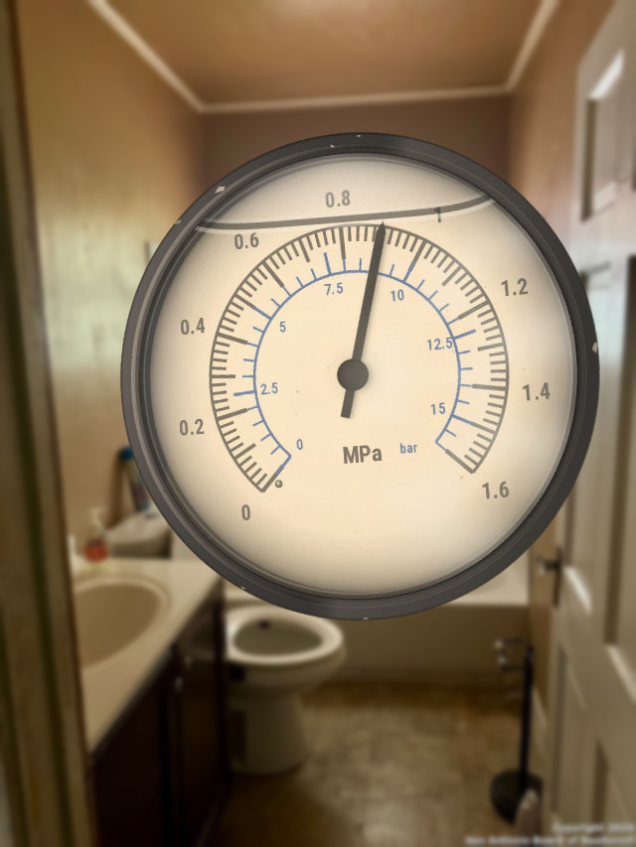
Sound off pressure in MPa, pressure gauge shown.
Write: 0.9 MPa
